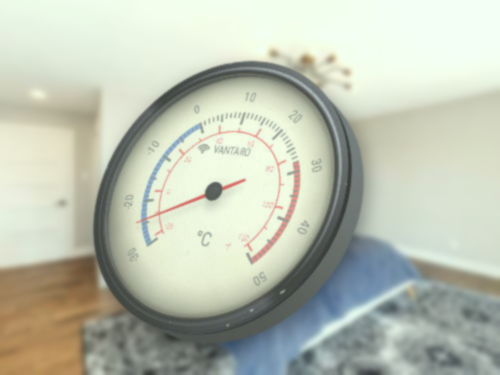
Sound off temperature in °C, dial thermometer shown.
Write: -25 °C
